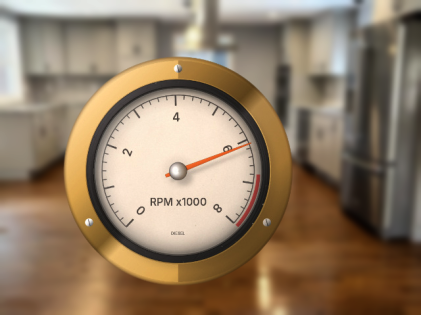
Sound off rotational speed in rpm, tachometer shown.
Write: 6100 rpm
